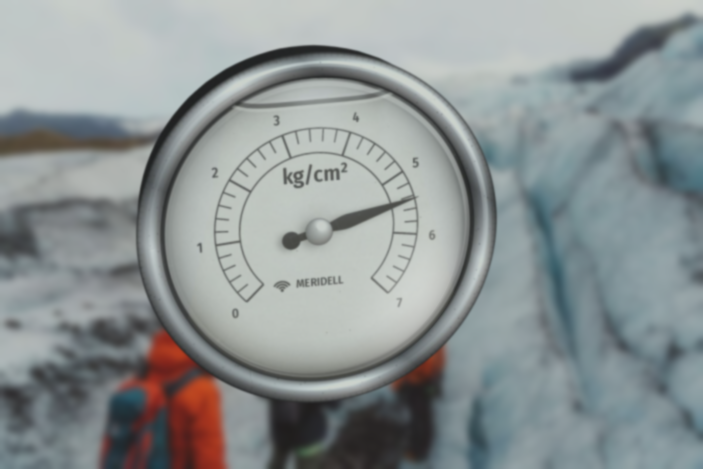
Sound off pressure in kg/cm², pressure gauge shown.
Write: 5.4 kg/cm²
